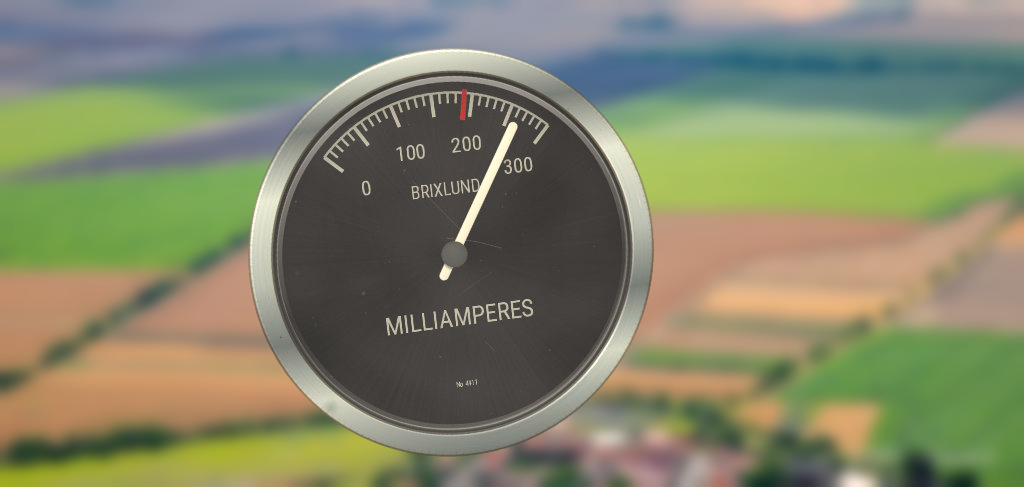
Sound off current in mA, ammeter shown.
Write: 260 mA
